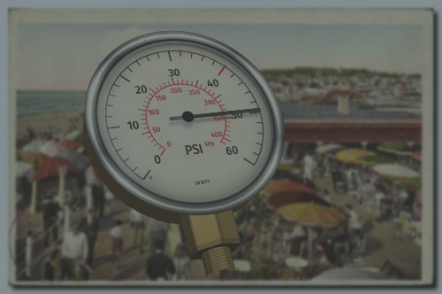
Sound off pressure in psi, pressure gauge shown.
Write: 50 psi
